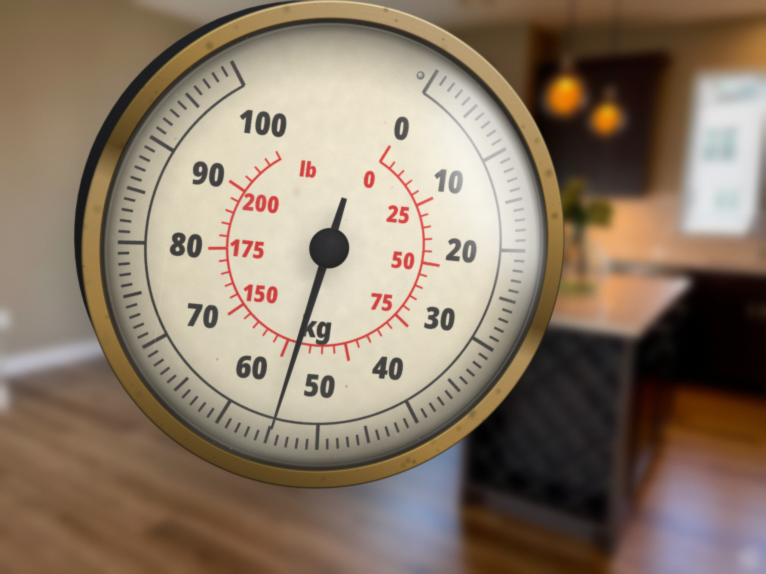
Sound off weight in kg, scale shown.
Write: 55 kg
